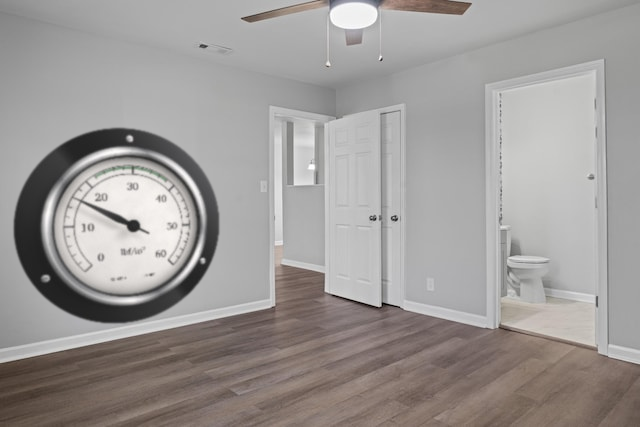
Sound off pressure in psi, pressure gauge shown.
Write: 16 psi
